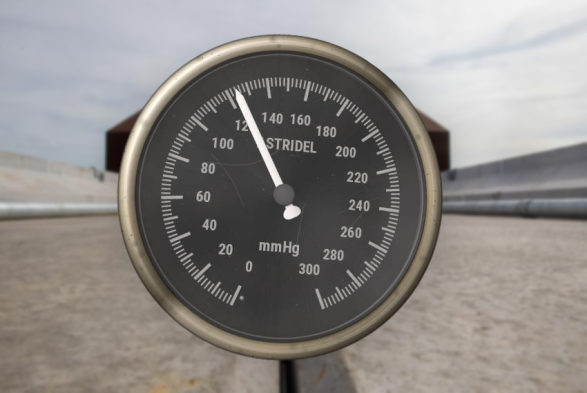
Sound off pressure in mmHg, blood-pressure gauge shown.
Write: 124 mmHg
